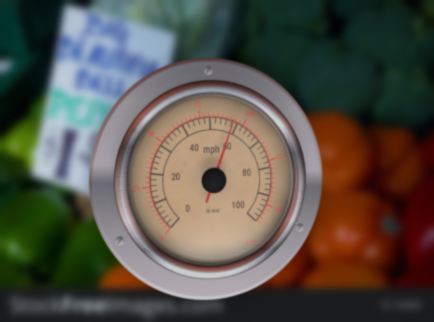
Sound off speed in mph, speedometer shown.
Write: 58 mph
